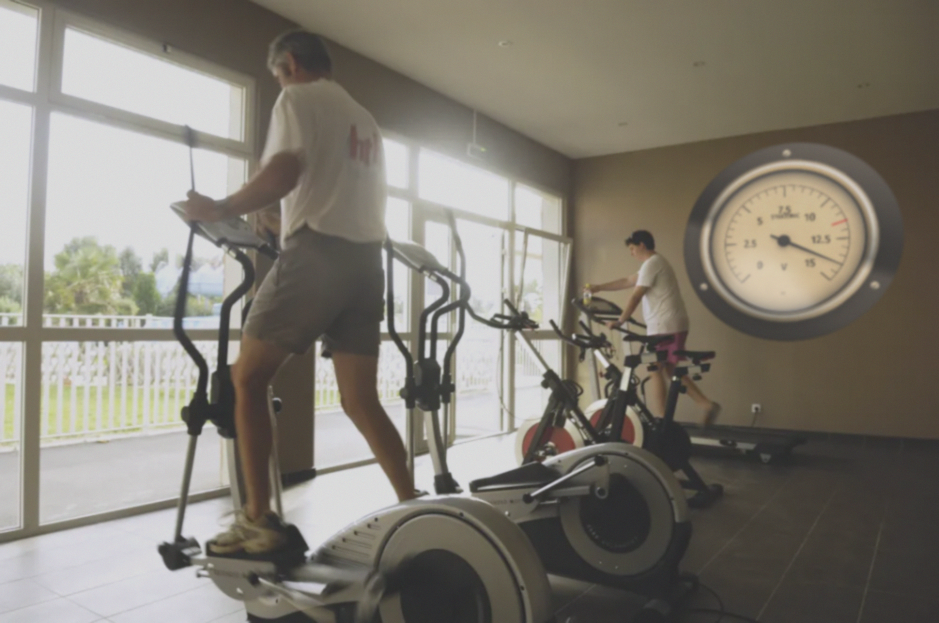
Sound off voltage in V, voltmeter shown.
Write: 14 V
